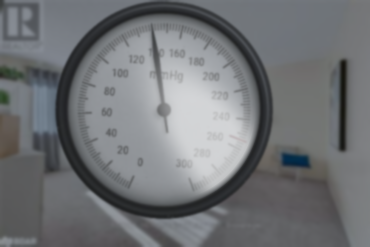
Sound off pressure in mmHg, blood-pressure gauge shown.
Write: 140 mmHg
